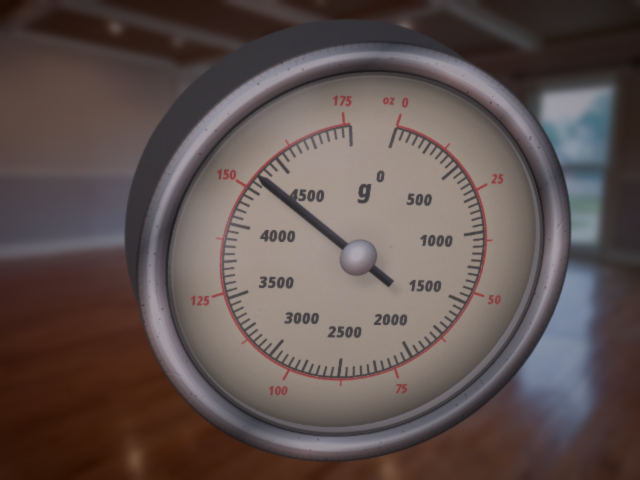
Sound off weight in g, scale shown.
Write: 4350 g
